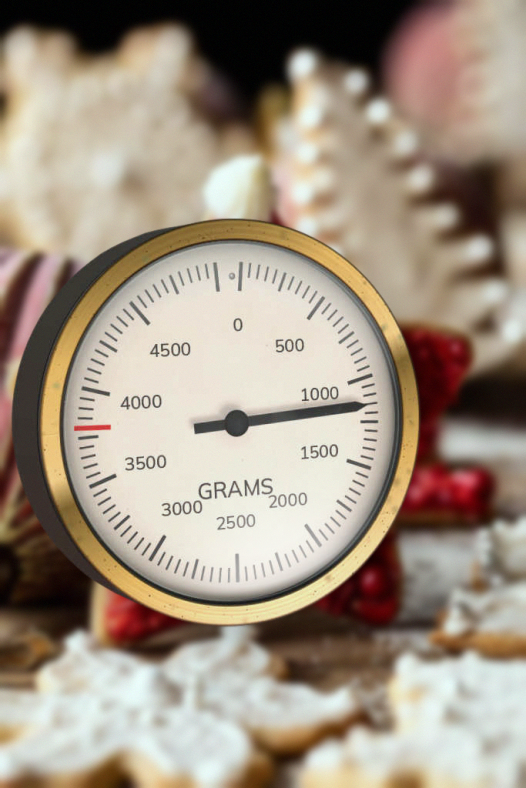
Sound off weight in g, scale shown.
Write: 1150 g
